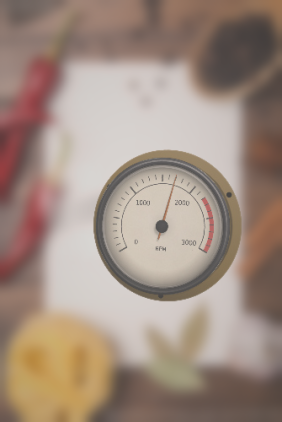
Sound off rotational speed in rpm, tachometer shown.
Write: 1700 rpm
